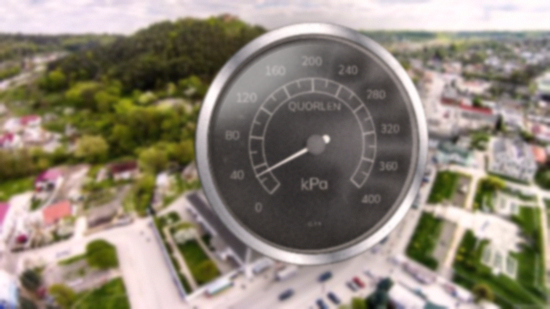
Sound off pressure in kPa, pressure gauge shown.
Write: 30 kPa
